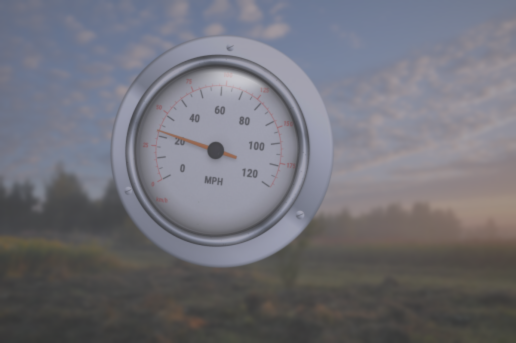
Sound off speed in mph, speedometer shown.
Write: 22.5 mph
